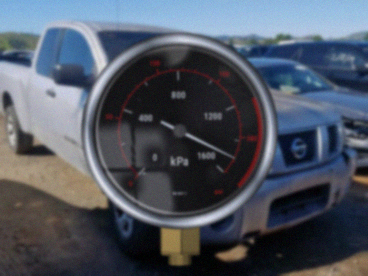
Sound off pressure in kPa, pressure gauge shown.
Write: 1500 kPa
